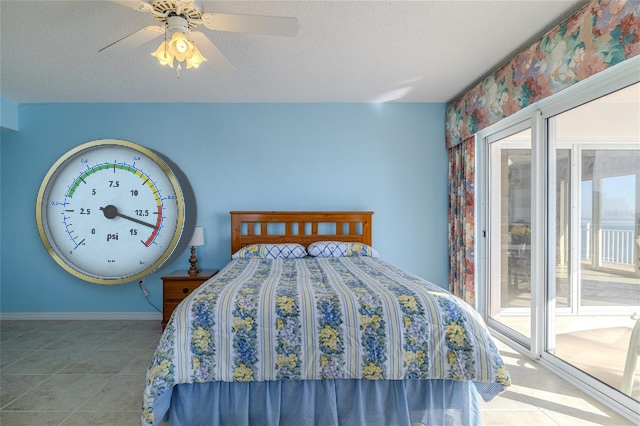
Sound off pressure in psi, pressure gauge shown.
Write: 13.5 psi
